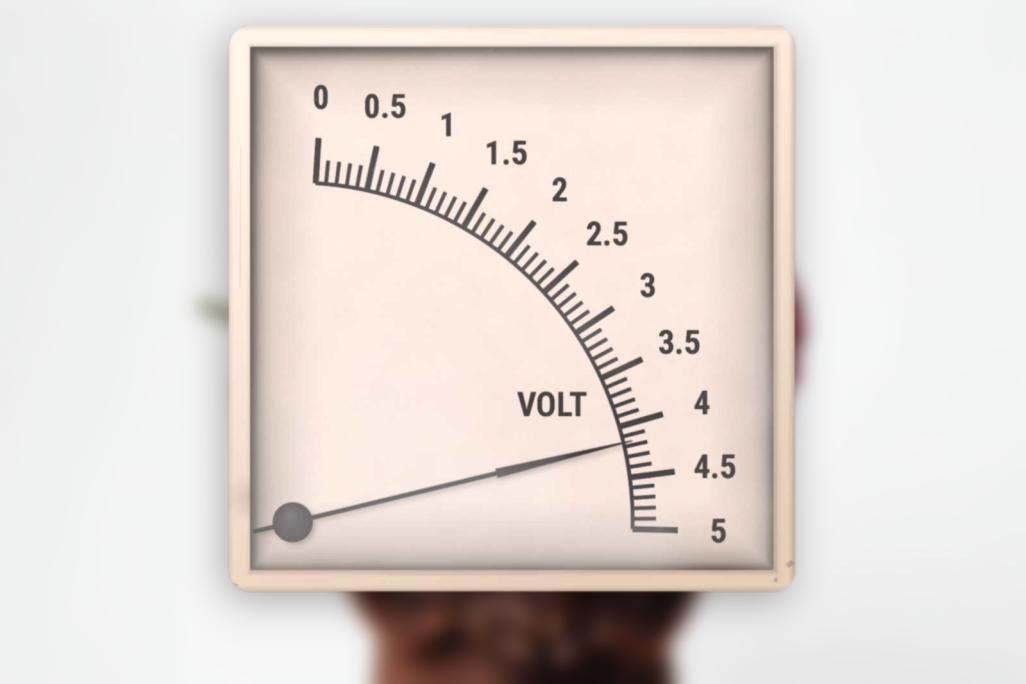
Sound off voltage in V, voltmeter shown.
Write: 4.15 V
